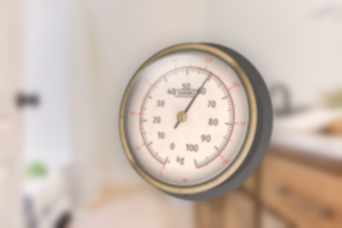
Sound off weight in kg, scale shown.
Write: 60 kg
